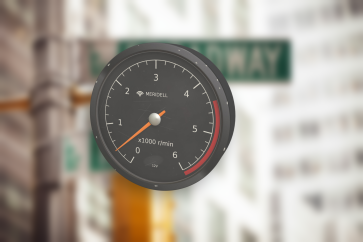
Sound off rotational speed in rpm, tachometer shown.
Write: 400 rpm
